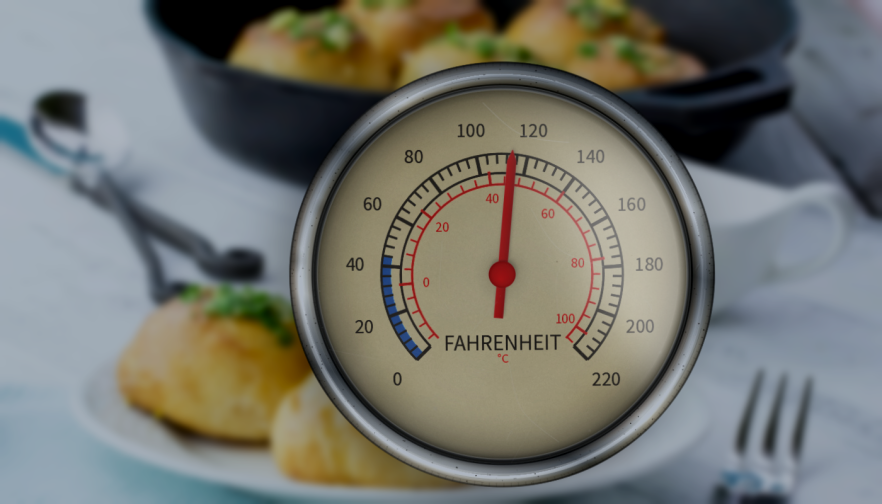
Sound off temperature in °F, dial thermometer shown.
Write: 114 °F
